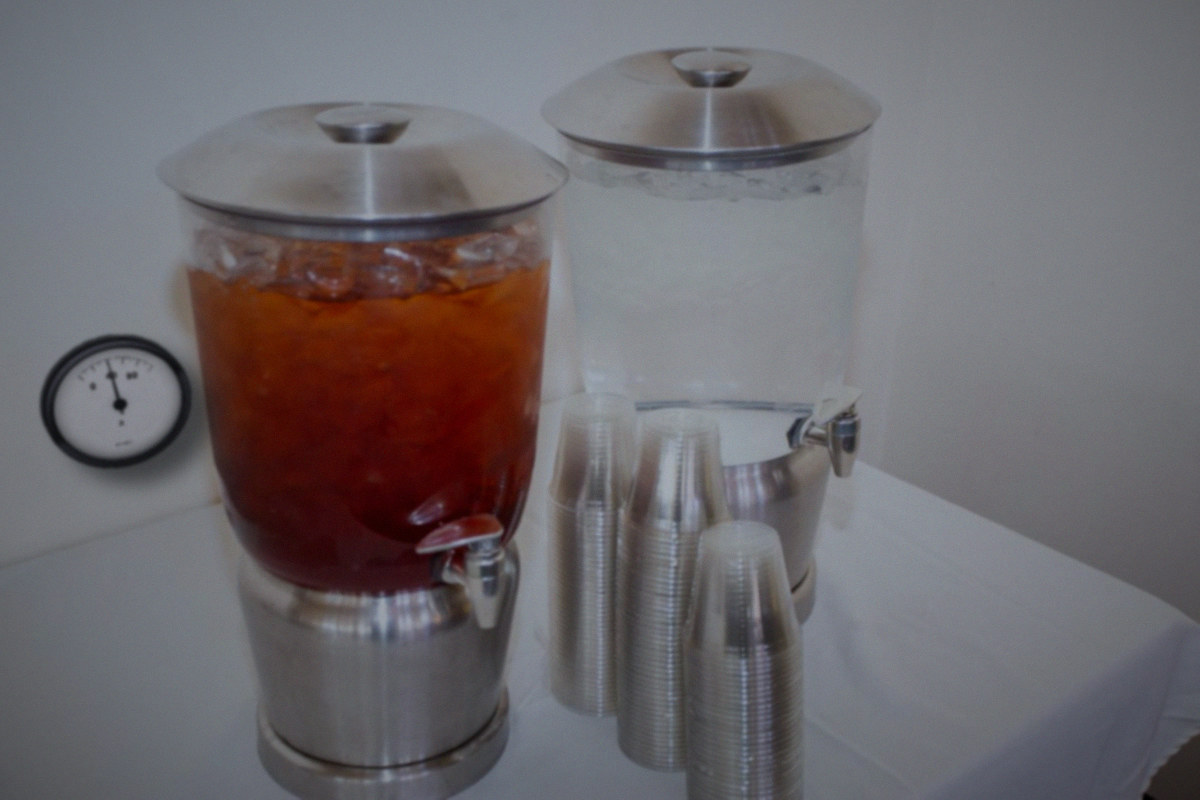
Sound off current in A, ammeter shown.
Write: 40 A
